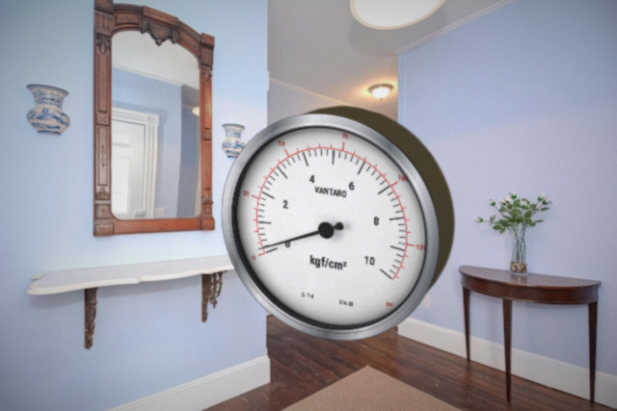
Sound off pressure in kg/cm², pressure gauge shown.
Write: 0.2 kg/cm²
